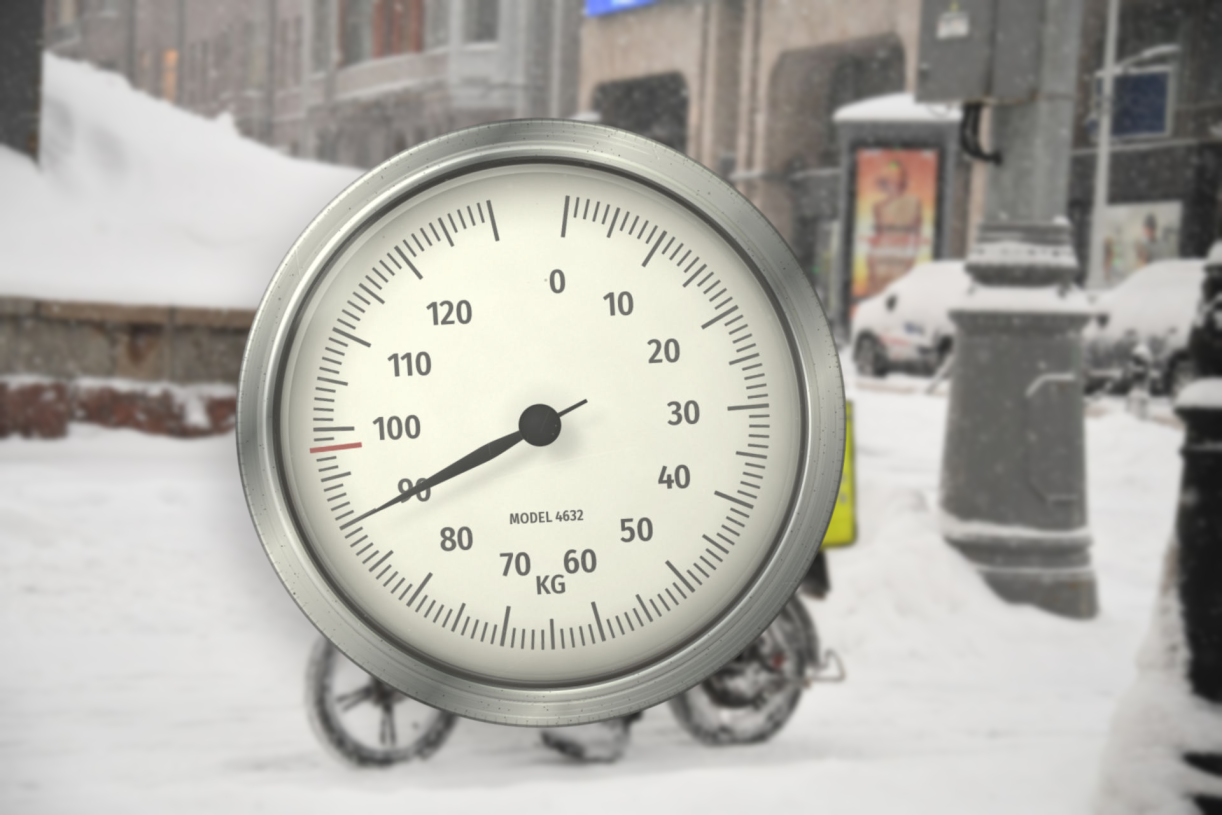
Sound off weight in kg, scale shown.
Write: 90 kg
